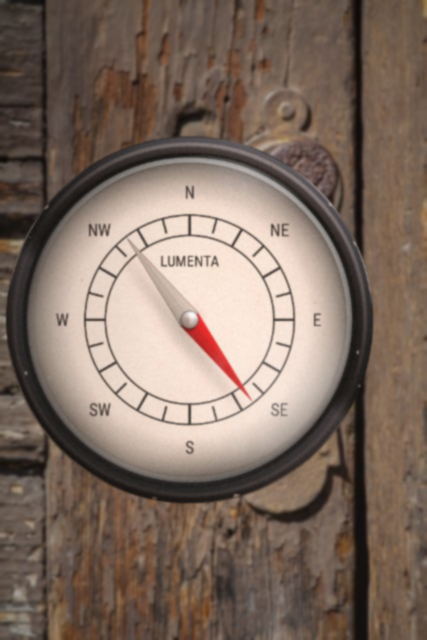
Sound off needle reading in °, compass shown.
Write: 142.5 °
